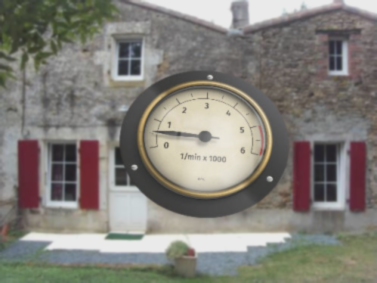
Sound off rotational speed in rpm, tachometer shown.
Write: 500 rpm
